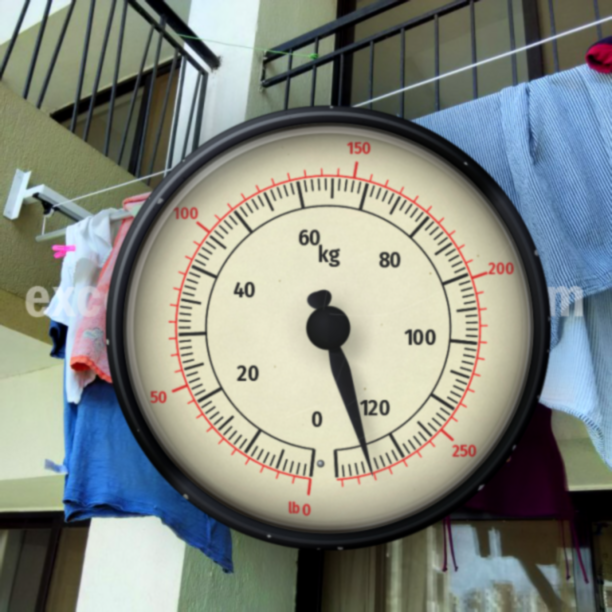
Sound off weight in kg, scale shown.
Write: 125 kg
